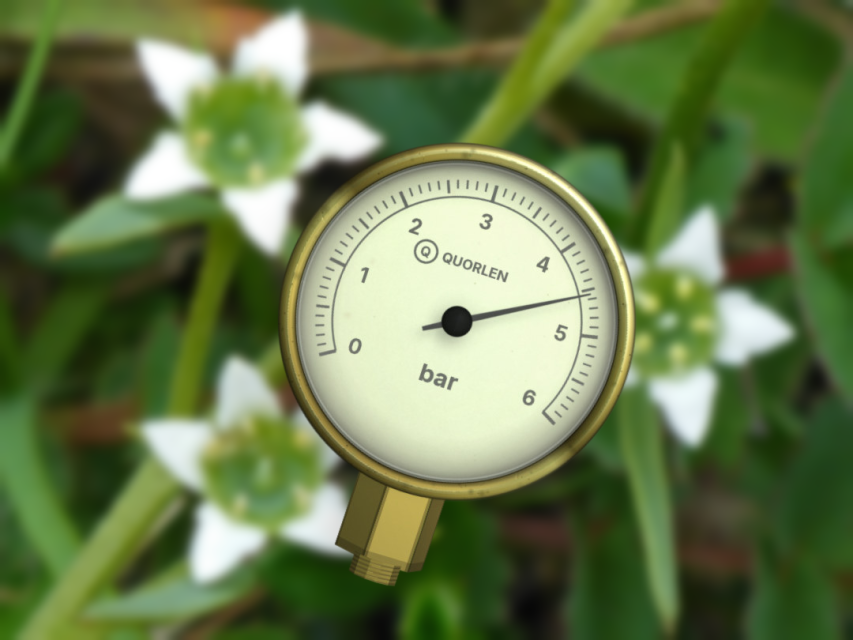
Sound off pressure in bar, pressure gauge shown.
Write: 4.55 bar
